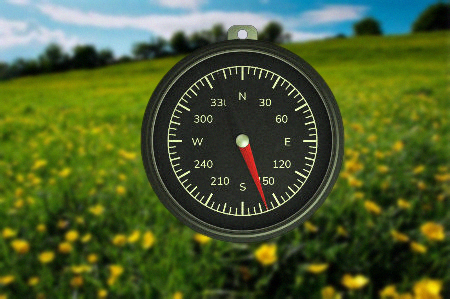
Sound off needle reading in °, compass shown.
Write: 160 °
